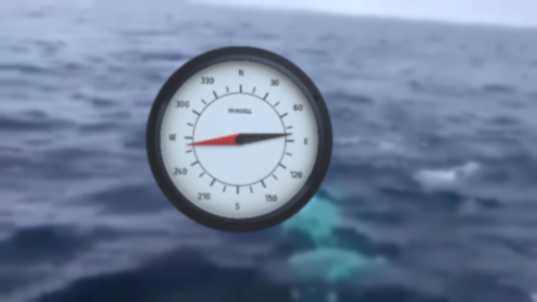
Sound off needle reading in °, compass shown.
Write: 262.5 °
